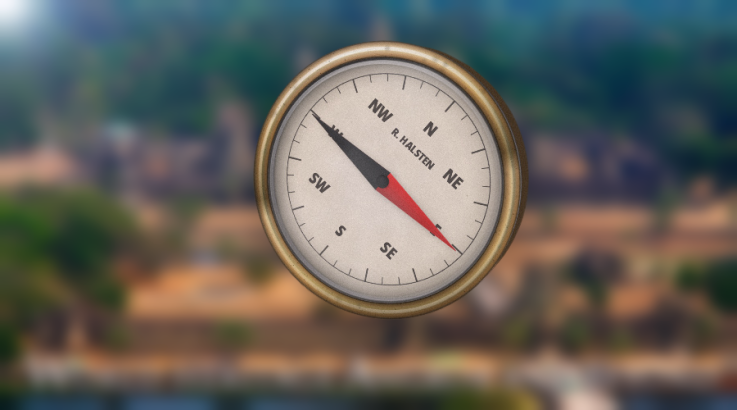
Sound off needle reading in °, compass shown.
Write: 90 °
